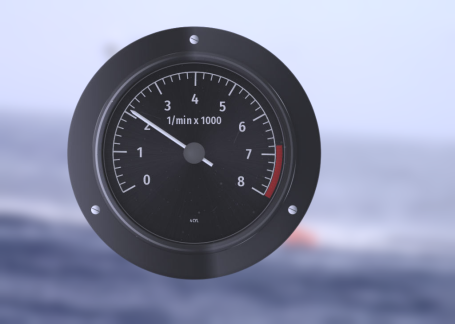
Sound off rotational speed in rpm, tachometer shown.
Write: 2100 rpm
